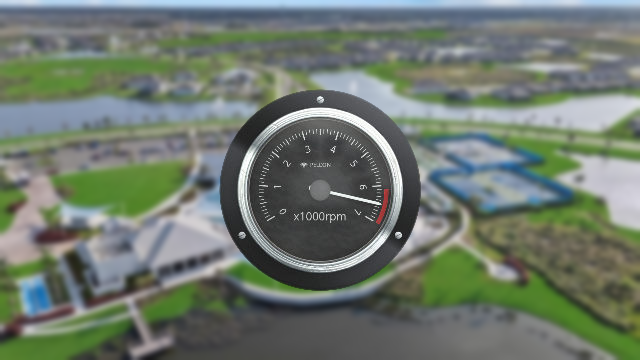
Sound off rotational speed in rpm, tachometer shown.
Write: 6500 rpm
